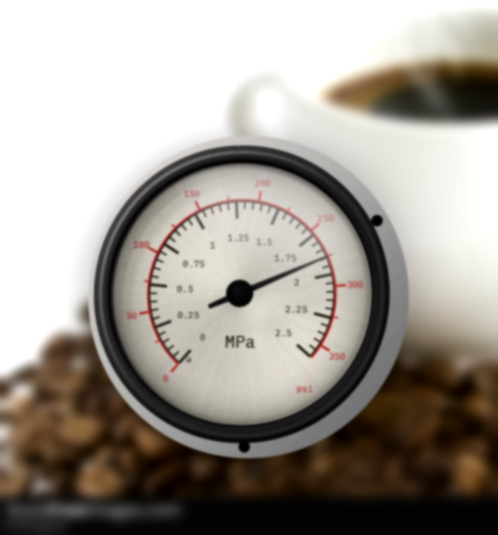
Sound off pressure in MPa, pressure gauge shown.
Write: 1.9 MPa
